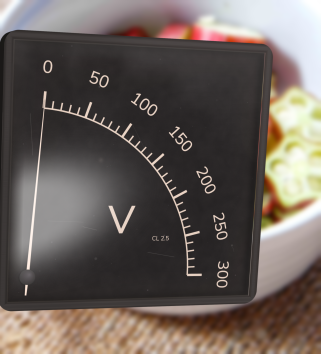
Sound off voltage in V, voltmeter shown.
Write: 0 V
